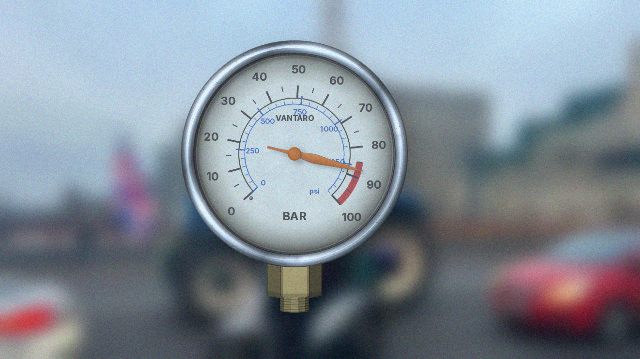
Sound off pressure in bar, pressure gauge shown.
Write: 87.5 bar
